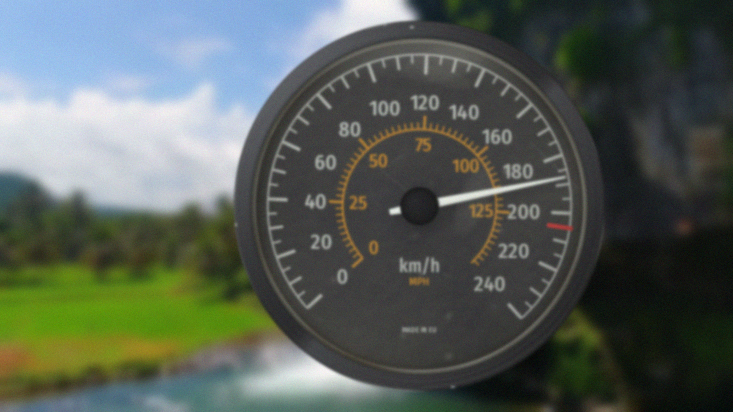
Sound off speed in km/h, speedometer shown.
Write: 187.5 km/h
